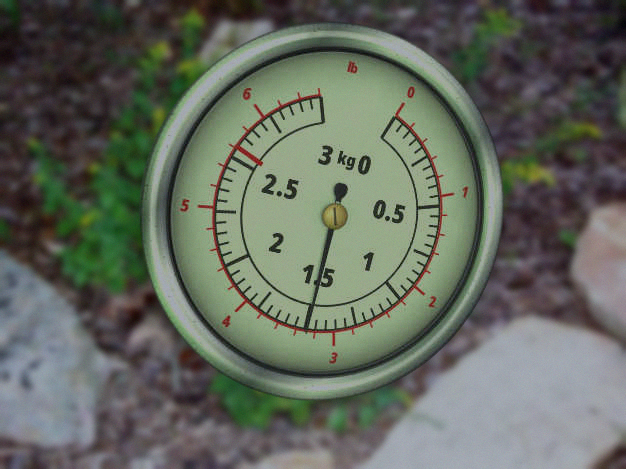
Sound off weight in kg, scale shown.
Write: 1.5 kg
